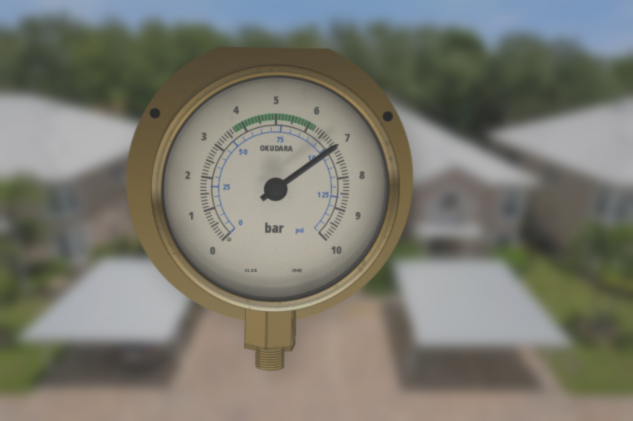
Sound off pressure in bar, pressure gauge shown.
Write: 7 bar
